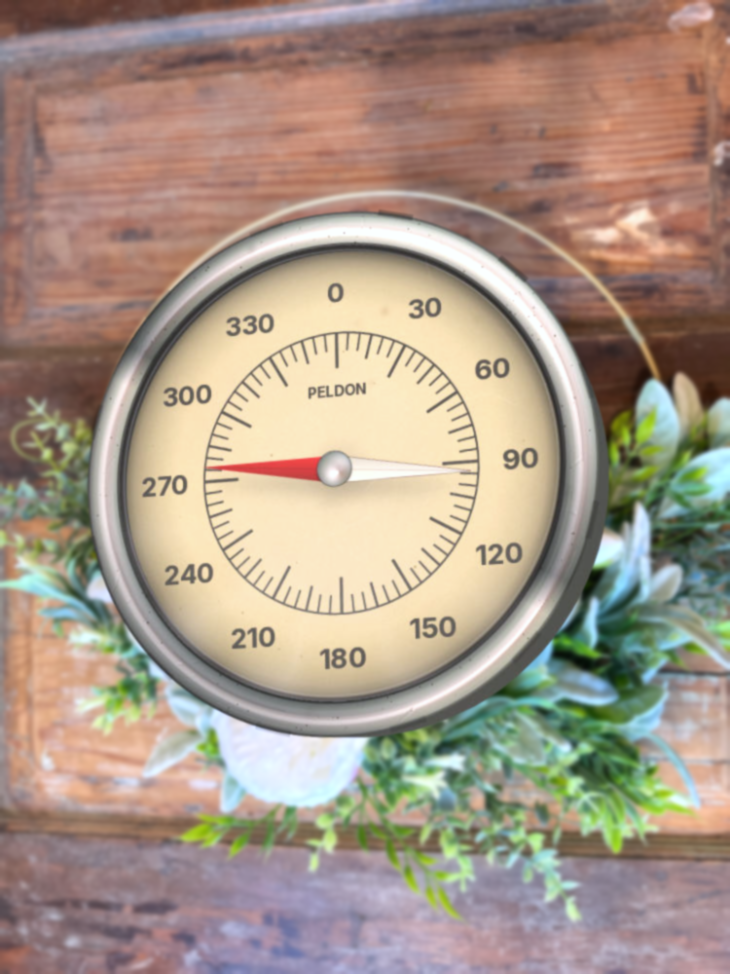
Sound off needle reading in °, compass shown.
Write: 275 °
